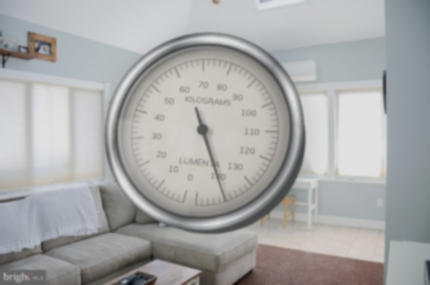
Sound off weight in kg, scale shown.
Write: 140 kg
